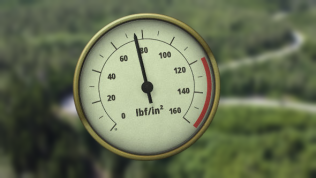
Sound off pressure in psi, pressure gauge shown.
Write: 75 psi
